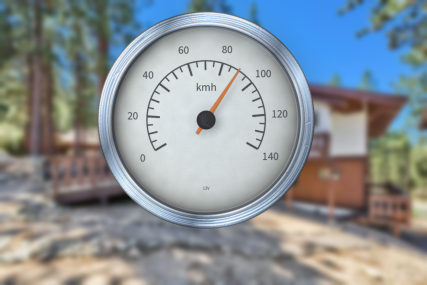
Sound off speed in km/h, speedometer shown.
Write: 90 km/h
